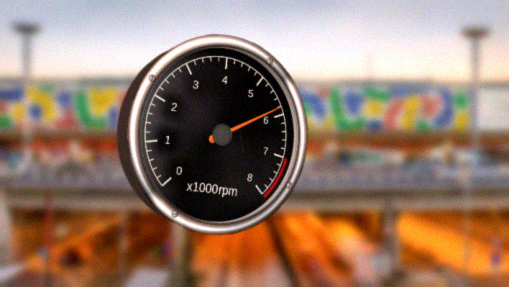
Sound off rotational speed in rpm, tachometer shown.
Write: 5800 rpm
